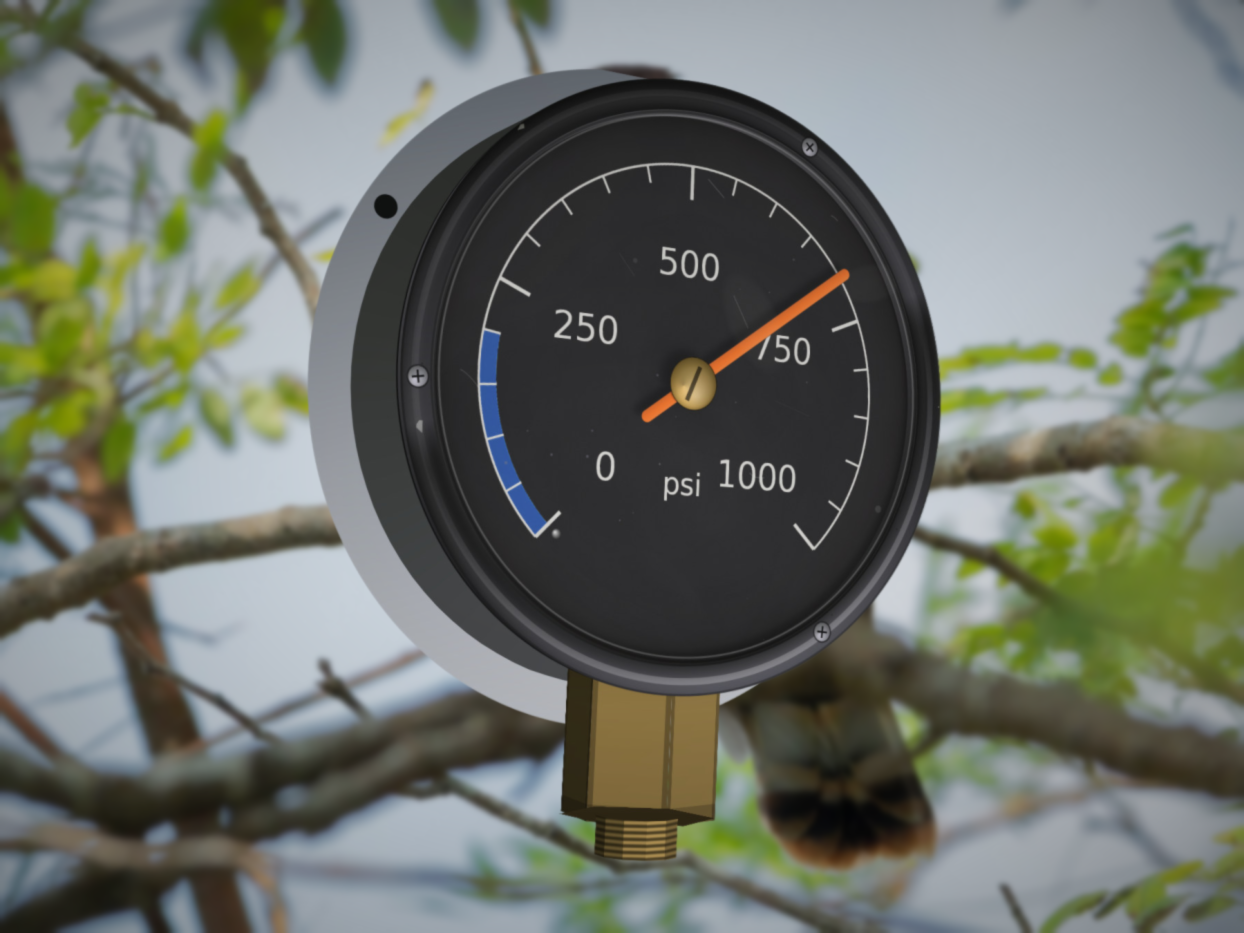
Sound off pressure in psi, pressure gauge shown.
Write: 700 psi
